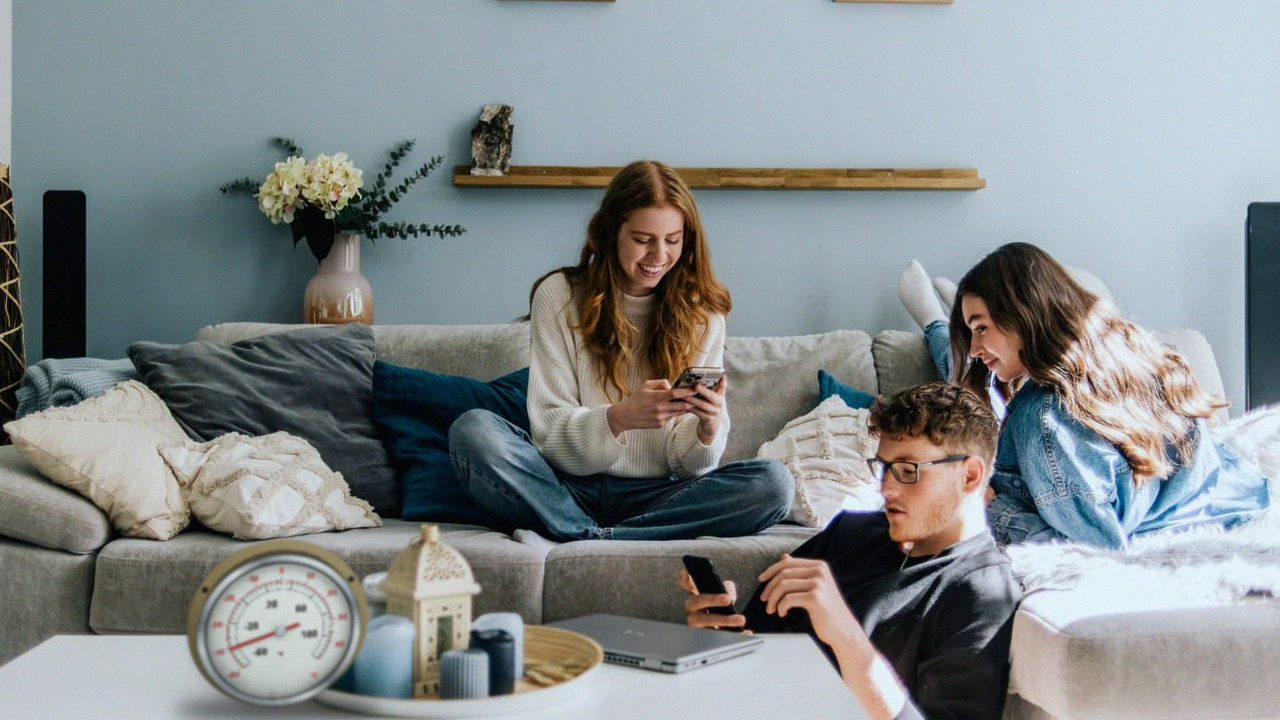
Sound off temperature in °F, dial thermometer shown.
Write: -40 °F
